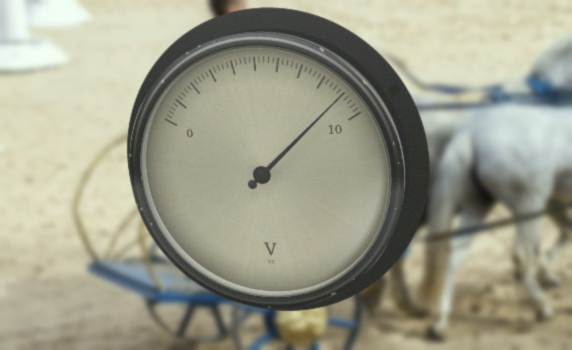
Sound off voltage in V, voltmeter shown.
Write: 9 V
